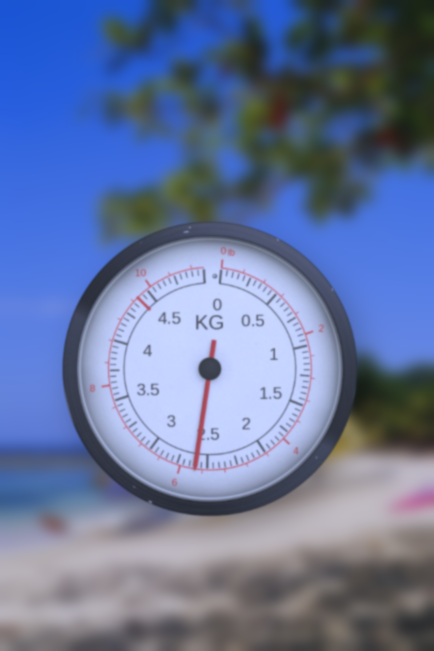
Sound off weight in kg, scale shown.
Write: 2.6 kg
